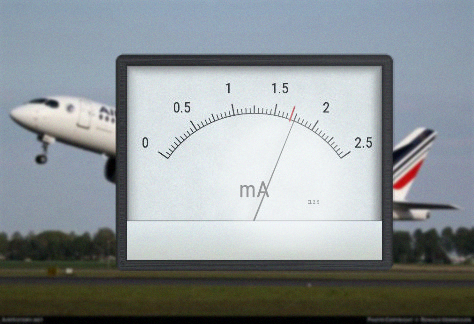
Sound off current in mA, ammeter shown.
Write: 1.75 mA
